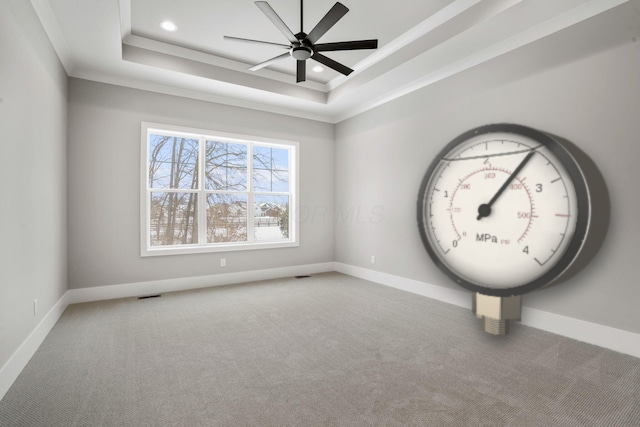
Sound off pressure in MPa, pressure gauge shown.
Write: 2.6 MPa
